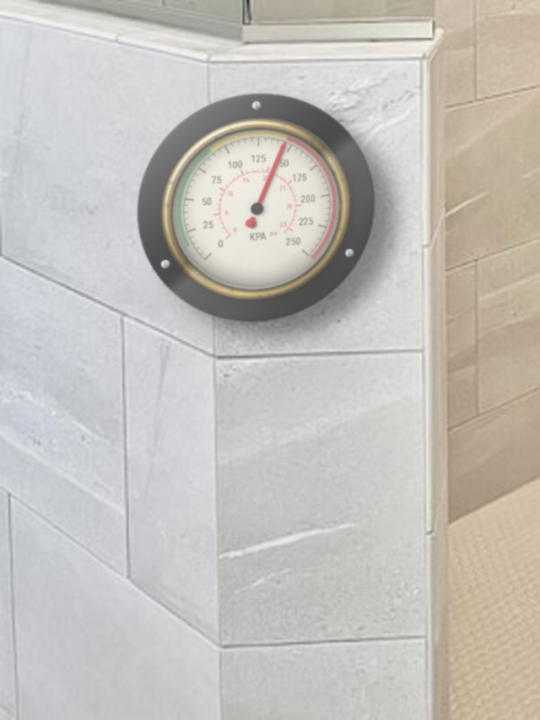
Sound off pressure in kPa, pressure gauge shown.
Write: 145 kPa
